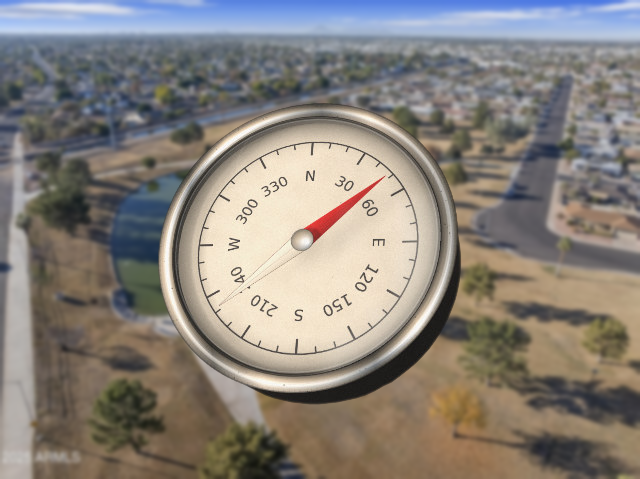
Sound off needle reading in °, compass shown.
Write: 50 °
